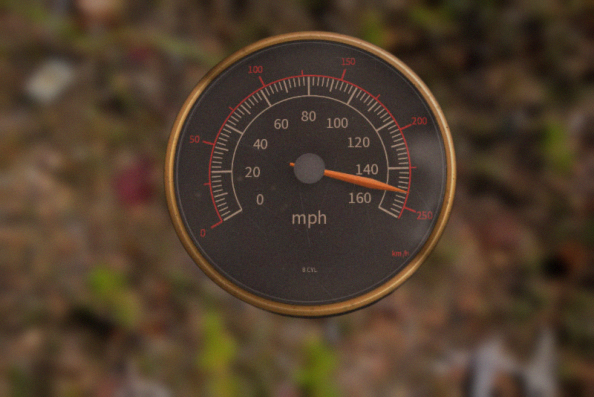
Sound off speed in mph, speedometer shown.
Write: 150 mph
